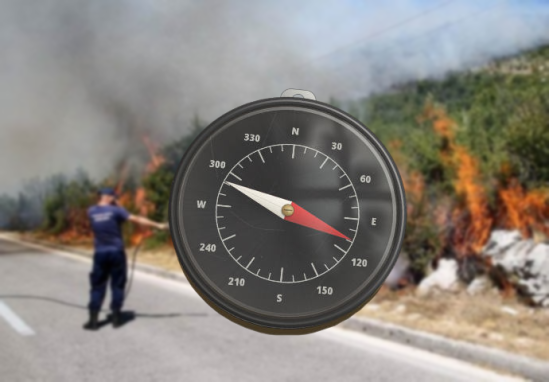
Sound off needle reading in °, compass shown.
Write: 110 °
